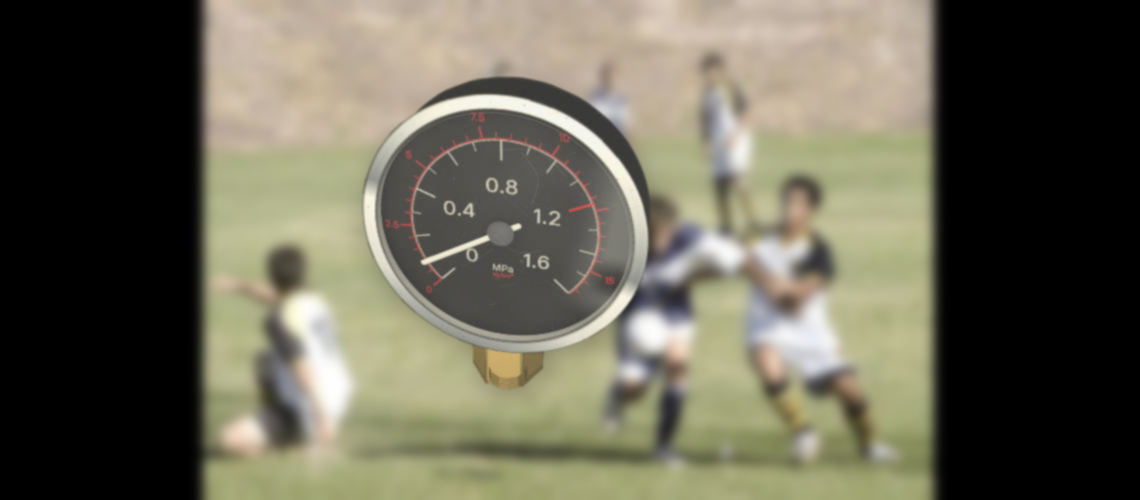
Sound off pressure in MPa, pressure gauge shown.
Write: 0.1 MPa
